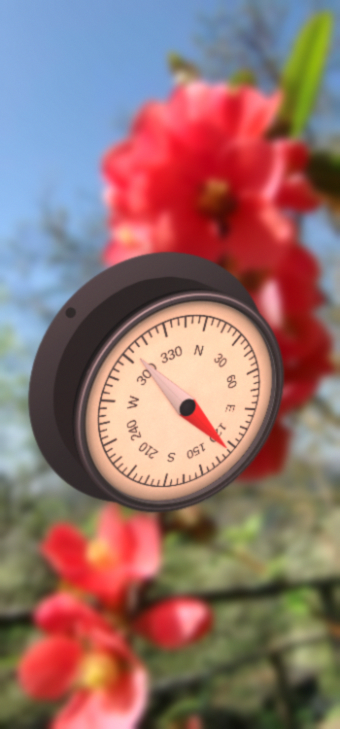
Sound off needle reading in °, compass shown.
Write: 125 °
